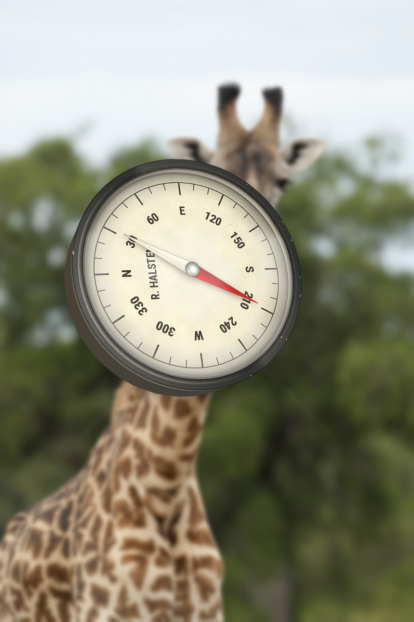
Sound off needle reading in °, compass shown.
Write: 210 °
